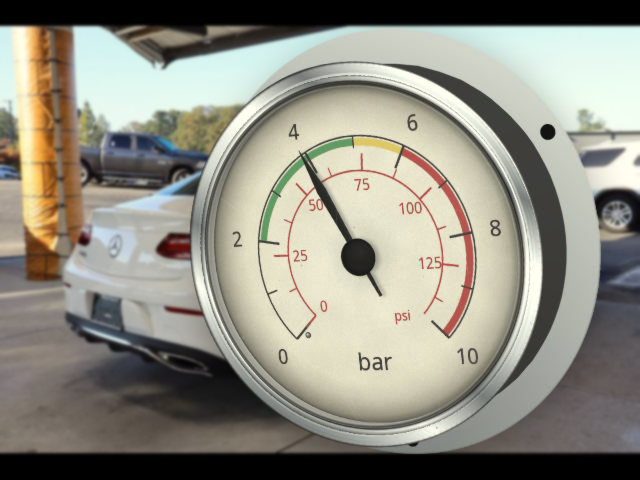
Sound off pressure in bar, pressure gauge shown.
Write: 4 bar
